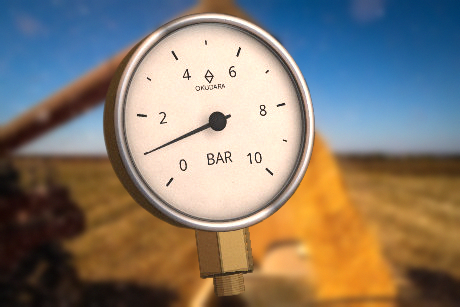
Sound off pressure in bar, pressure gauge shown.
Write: 1 bar
